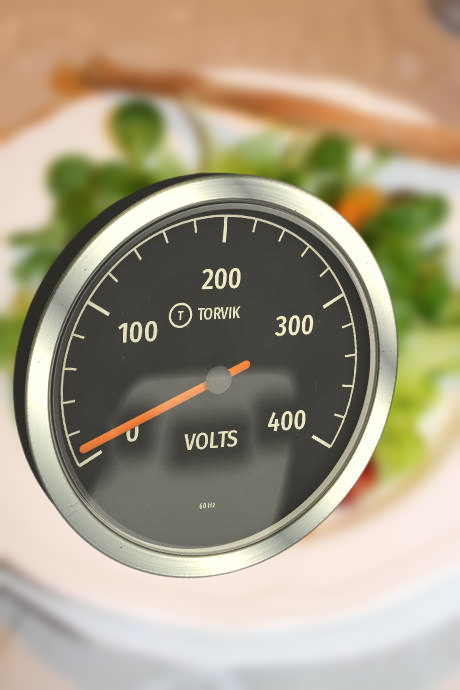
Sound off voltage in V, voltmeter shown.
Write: 10 V
